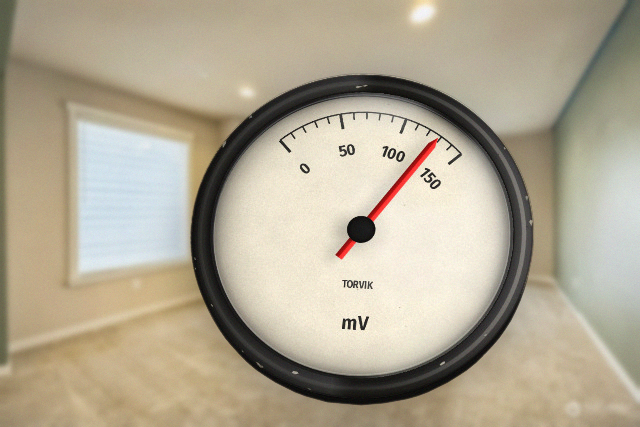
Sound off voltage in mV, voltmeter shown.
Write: 130 mV
